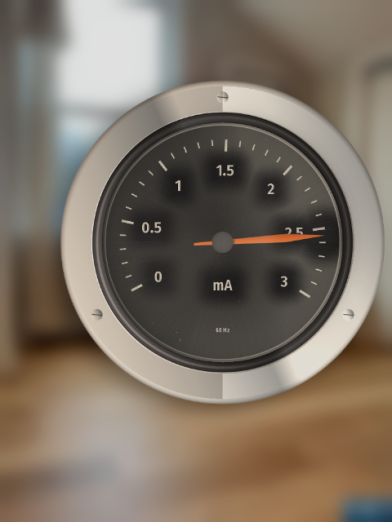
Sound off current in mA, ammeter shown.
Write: 2.55 mA
